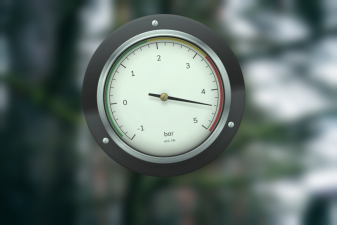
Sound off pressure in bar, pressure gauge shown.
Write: 4.4 bar
